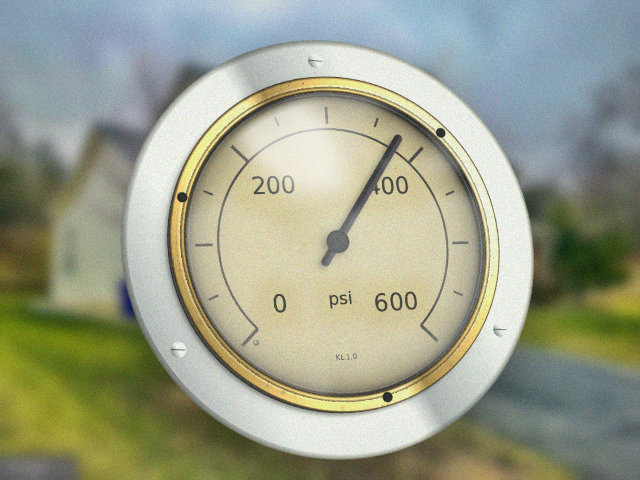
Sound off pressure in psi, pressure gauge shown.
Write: 375 psi
